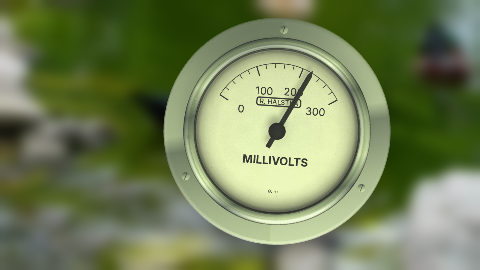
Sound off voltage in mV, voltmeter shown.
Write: 220 mV
